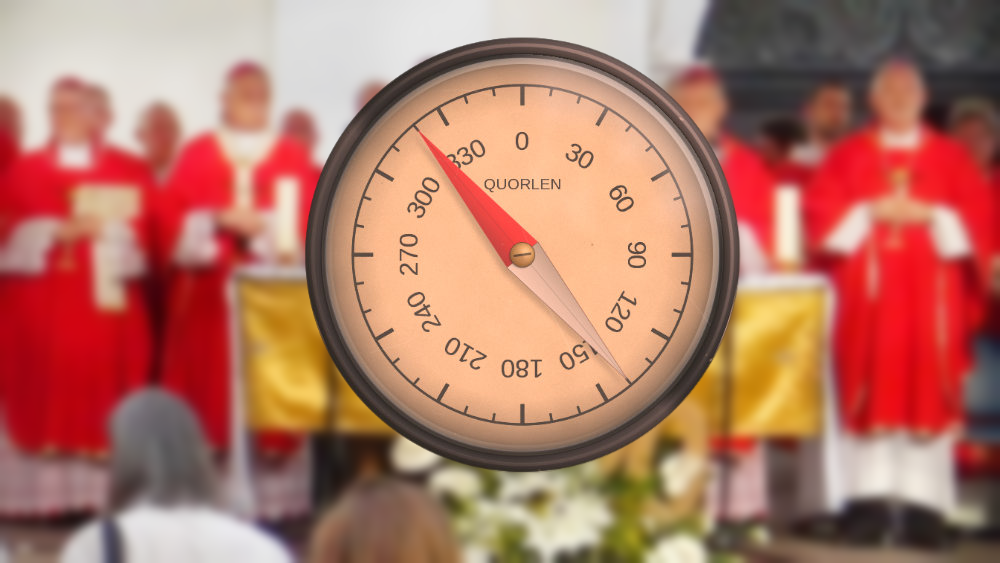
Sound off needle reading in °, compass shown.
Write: 320 °
